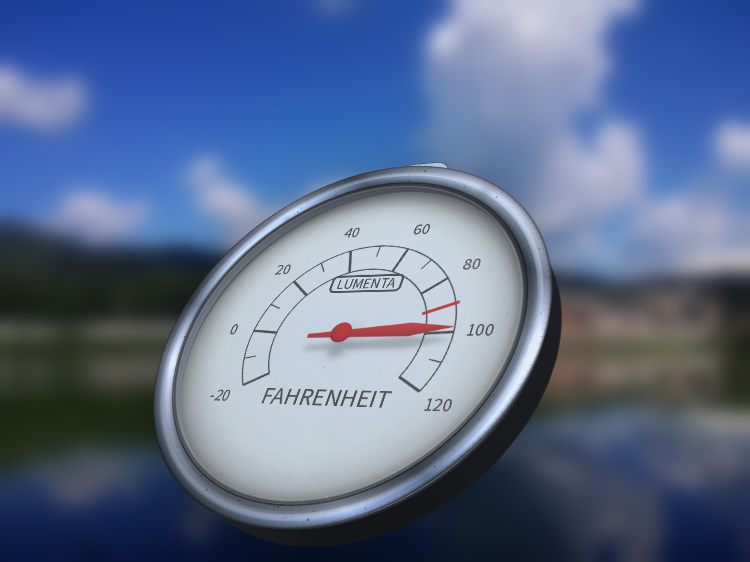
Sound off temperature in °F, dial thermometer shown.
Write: 100 °F
